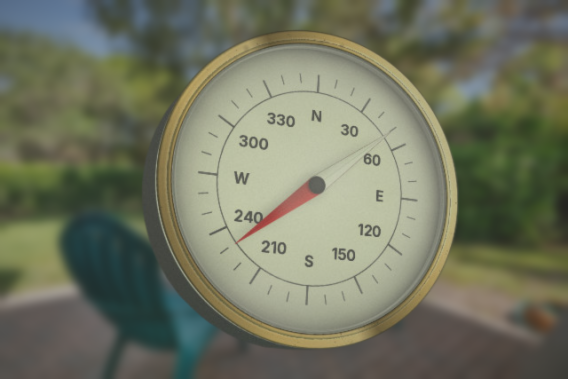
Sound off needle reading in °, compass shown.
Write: 230 °
